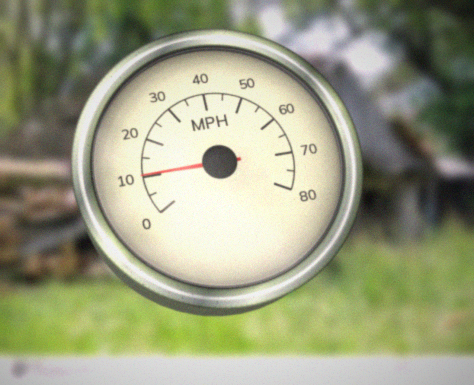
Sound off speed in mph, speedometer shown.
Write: 10 mph
